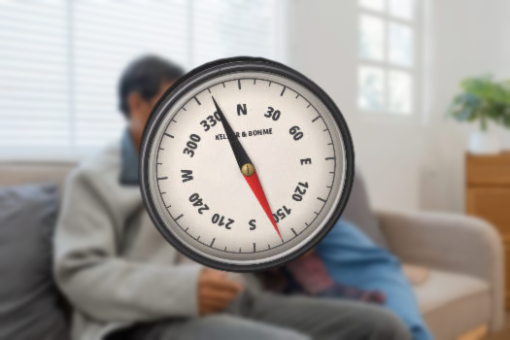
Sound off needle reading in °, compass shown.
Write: 160 °
